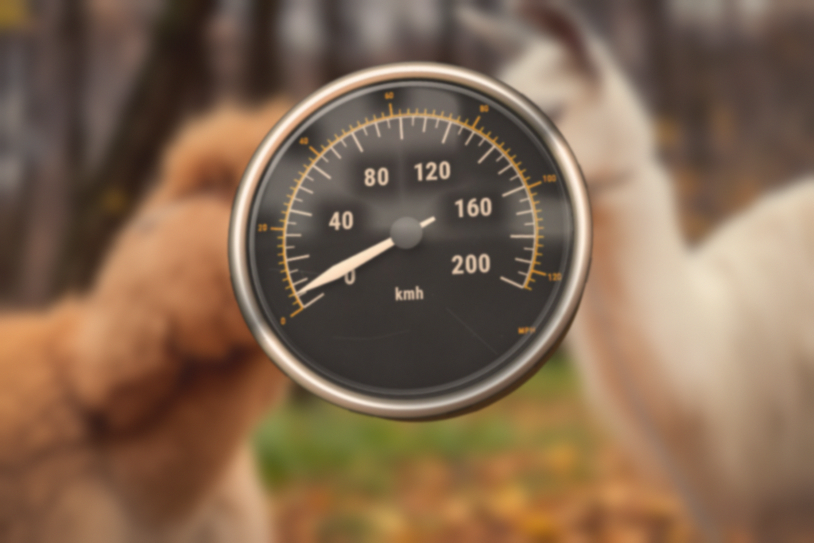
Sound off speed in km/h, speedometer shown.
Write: 5 km/h
